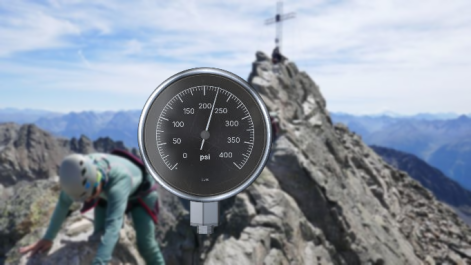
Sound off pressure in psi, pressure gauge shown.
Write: 225 psi
